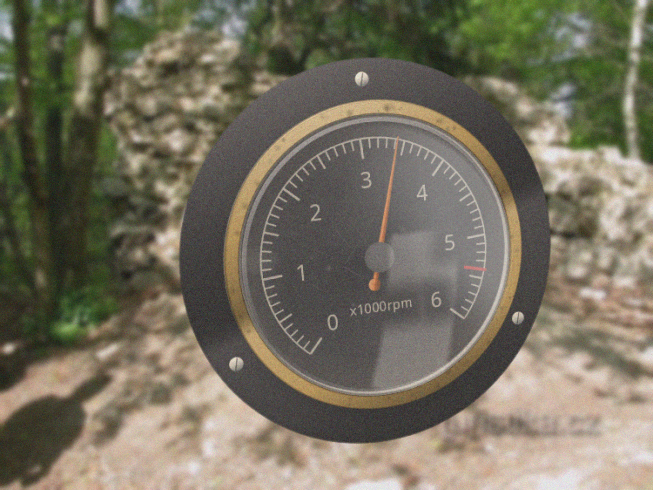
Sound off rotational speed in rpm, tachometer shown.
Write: 3400 rpm
